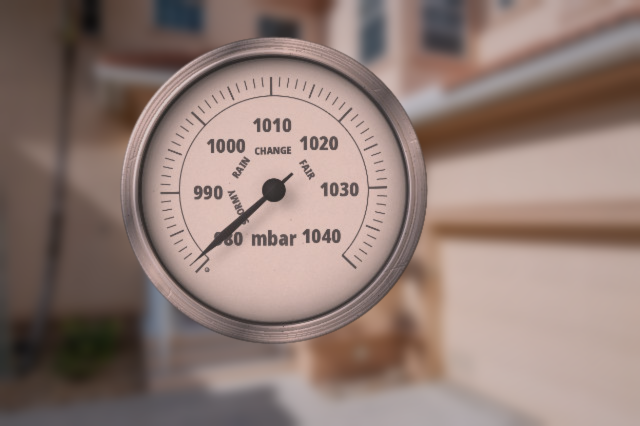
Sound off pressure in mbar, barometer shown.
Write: 981 mbar
